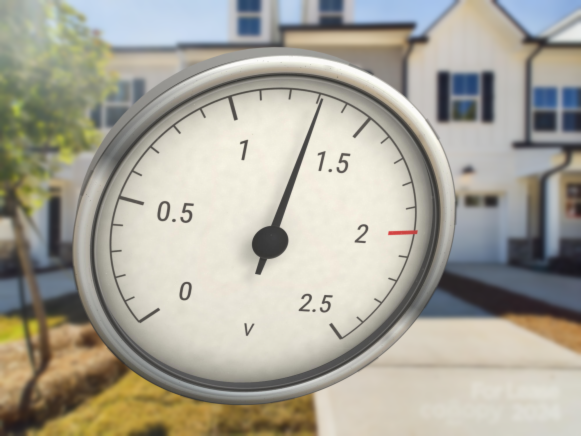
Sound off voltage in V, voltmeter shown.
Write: 1.3 V
